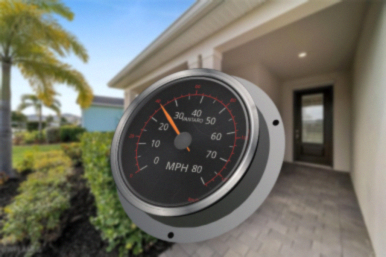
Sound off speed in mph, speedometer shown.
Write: 25 mph
